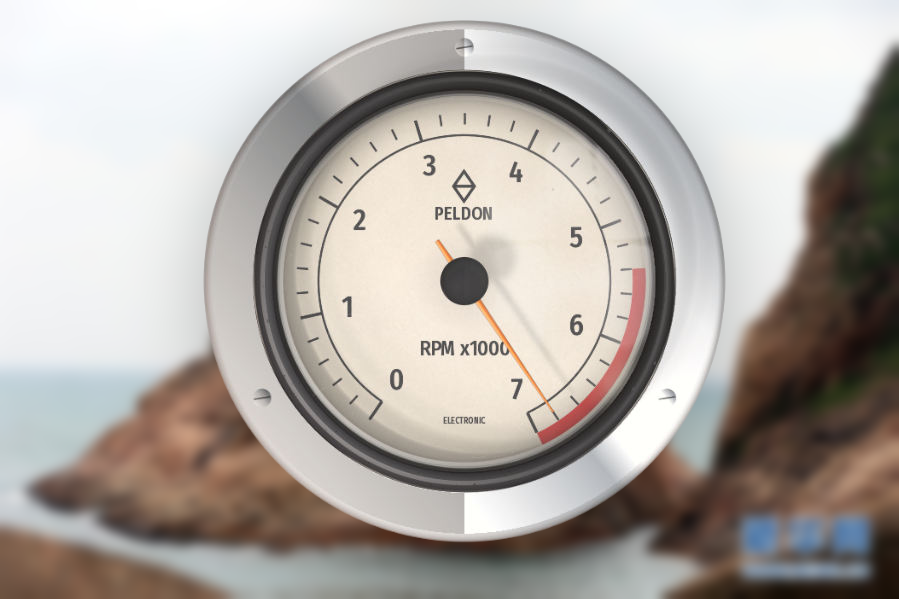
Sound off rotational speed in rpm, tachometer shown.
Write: 6800 rpm
